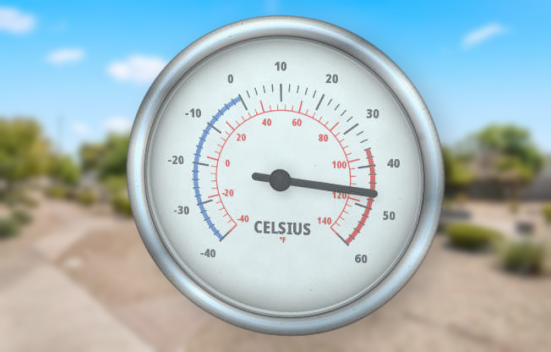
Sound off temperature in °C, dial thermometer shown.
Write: 46 °C
